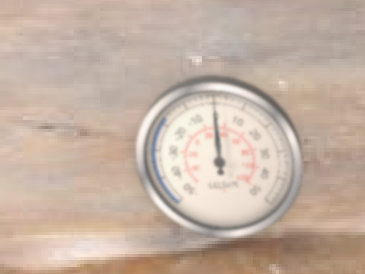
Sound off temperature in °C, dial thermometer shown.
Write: 0 °C
